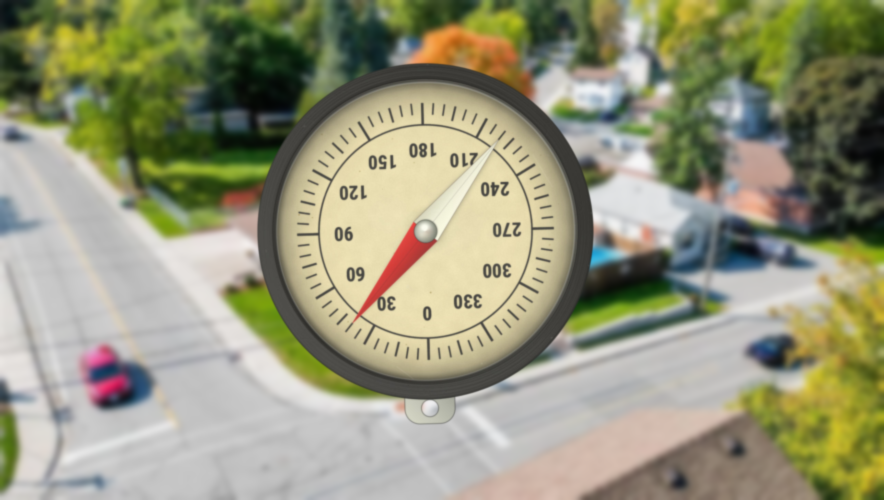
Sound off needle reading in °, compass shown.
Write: 40 °
